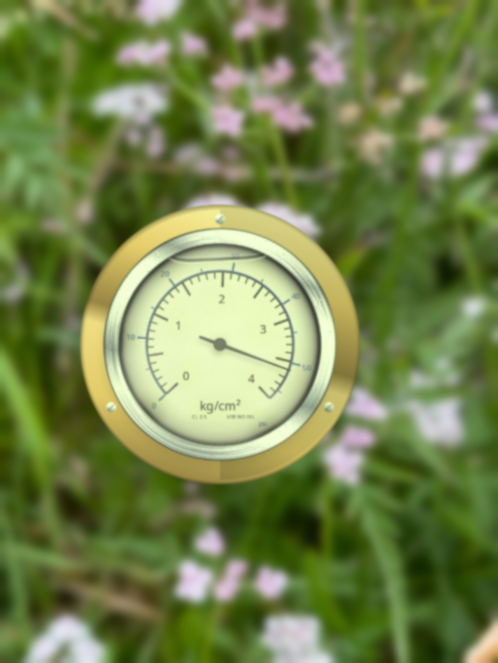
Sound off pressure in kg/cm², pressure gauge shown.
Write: 3.6 kg/cm²
